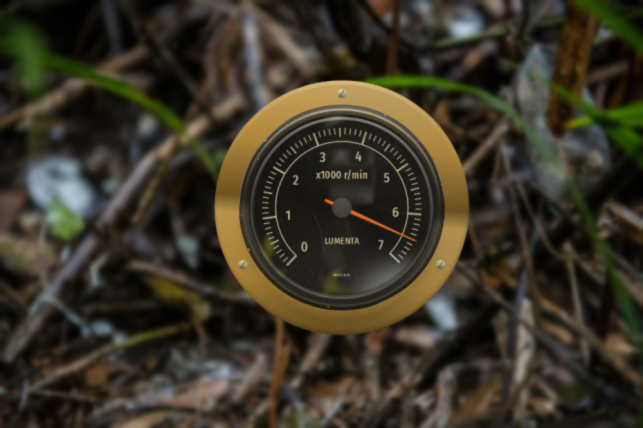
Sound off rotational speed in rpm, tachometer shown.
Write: 6500 rpm
